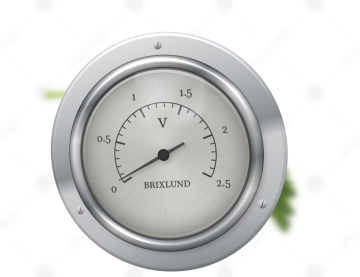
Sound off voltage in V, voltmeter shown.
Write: 0.05 V
